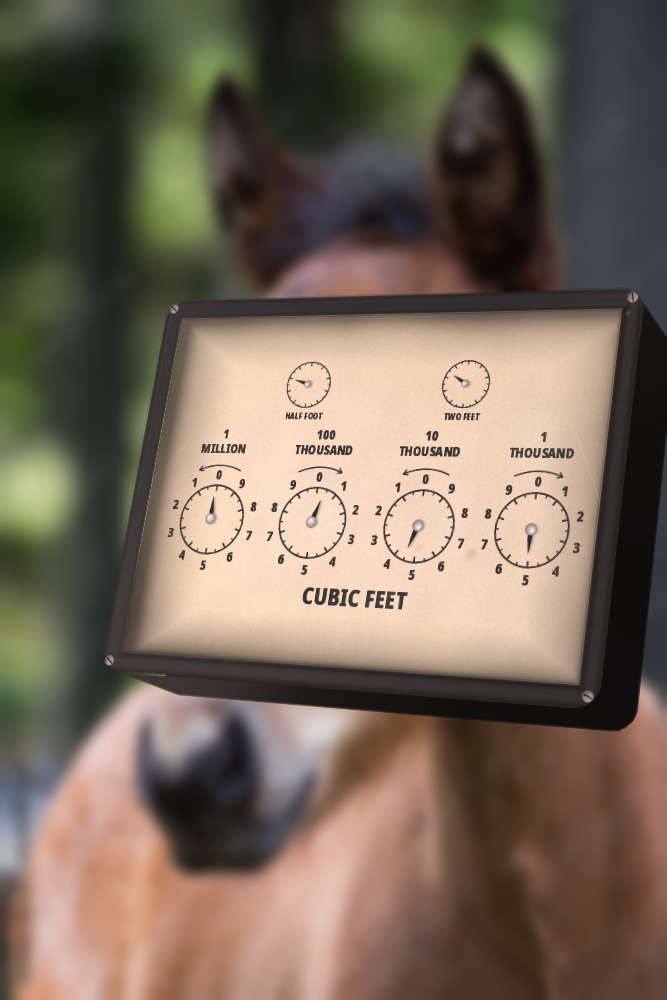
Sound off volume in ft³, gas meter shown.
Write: 4500 ft³
